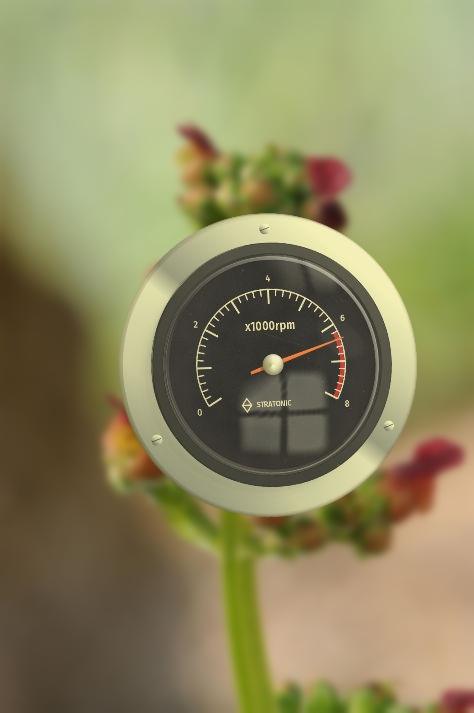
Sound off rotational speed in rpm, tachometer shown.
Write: 6400 rpm
